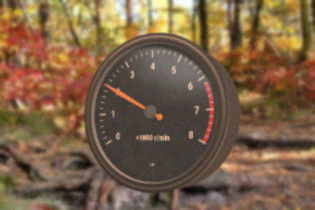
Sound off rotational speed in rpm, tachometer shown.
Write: 2000 rpm
